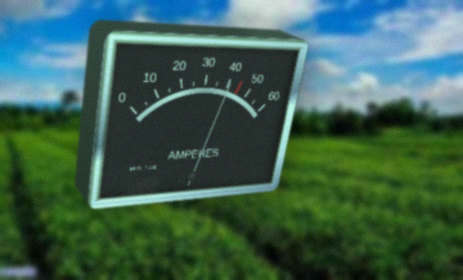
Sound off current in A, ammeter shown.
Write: 40 A
